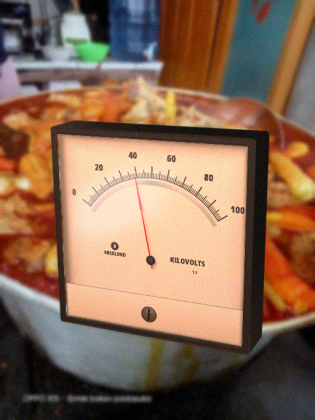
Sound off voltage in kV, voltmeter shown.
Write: 40 kV
